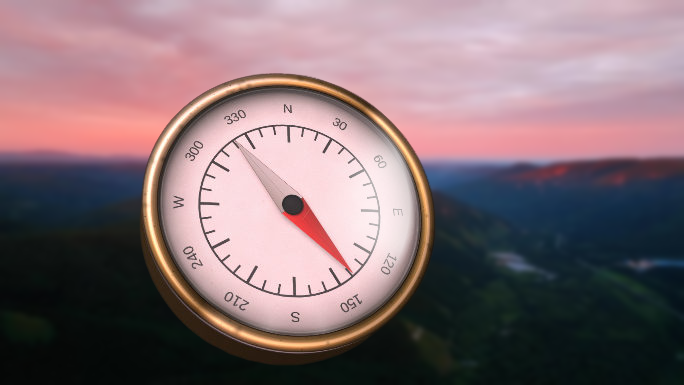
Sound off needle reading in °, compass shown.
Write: 140 °
